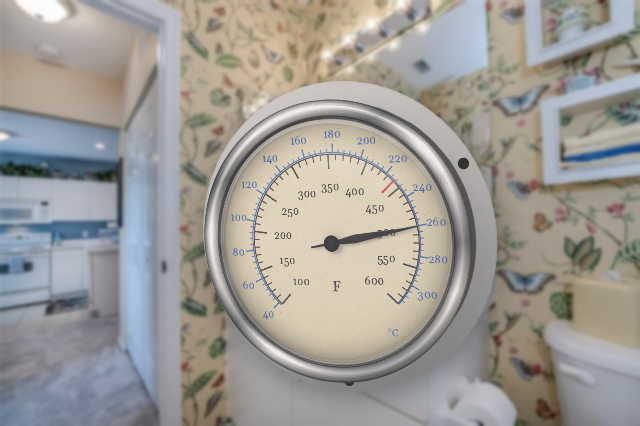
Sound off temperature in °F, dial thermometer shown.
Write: 500 °F
